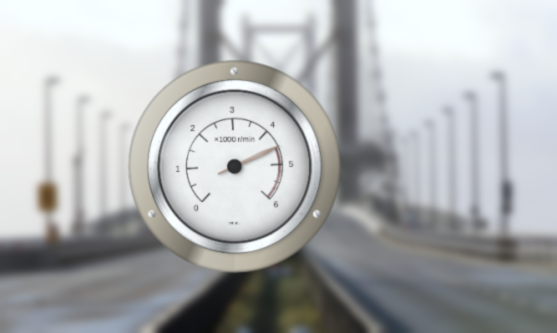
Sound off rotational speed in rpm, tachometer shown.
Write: 4500 rpm
